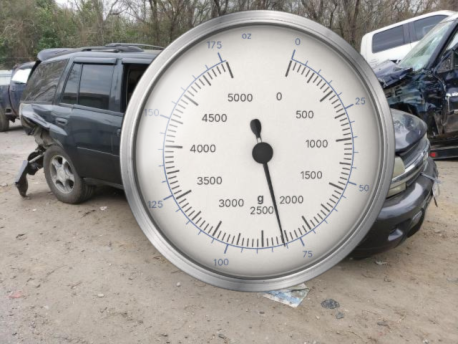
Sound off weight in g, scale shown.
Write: 2300 g
